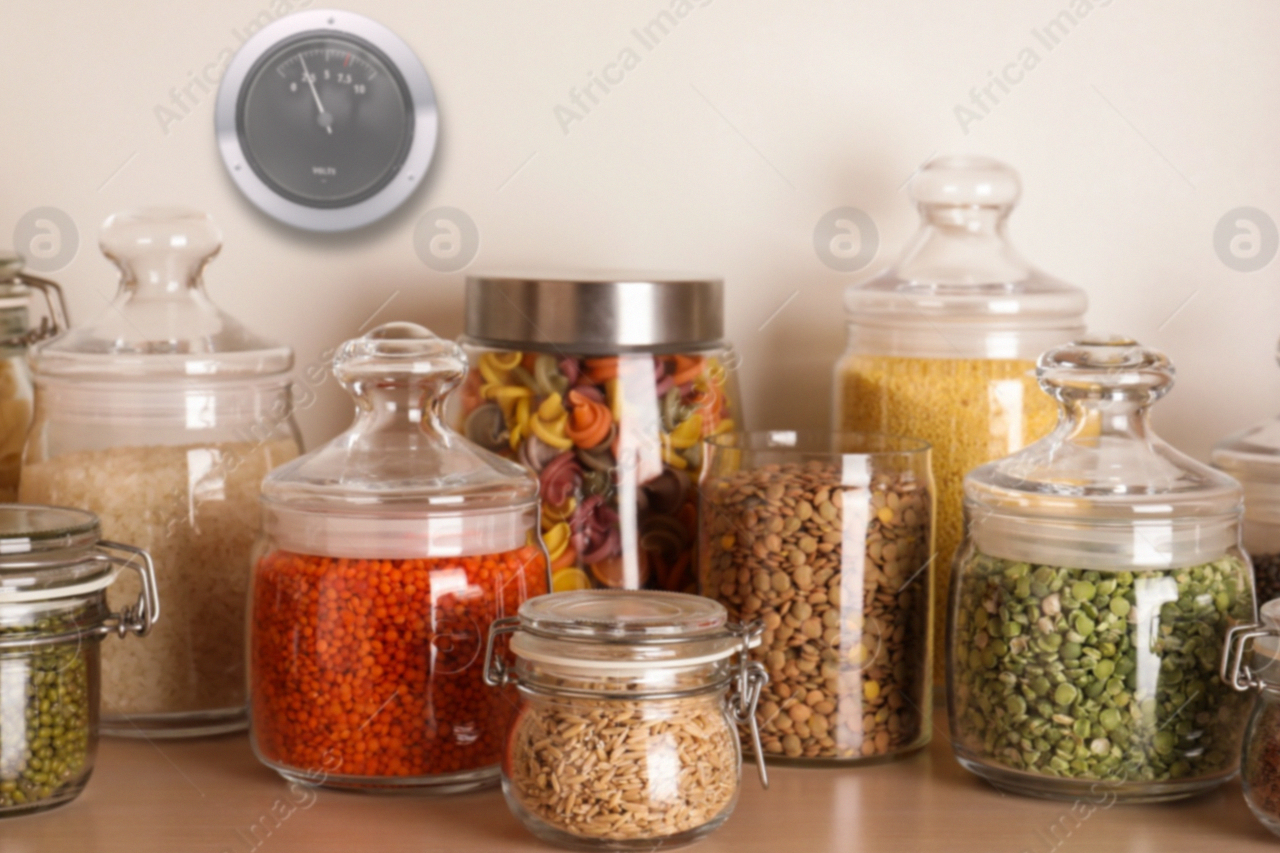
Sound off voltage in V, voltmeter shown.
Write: 2.5 V
